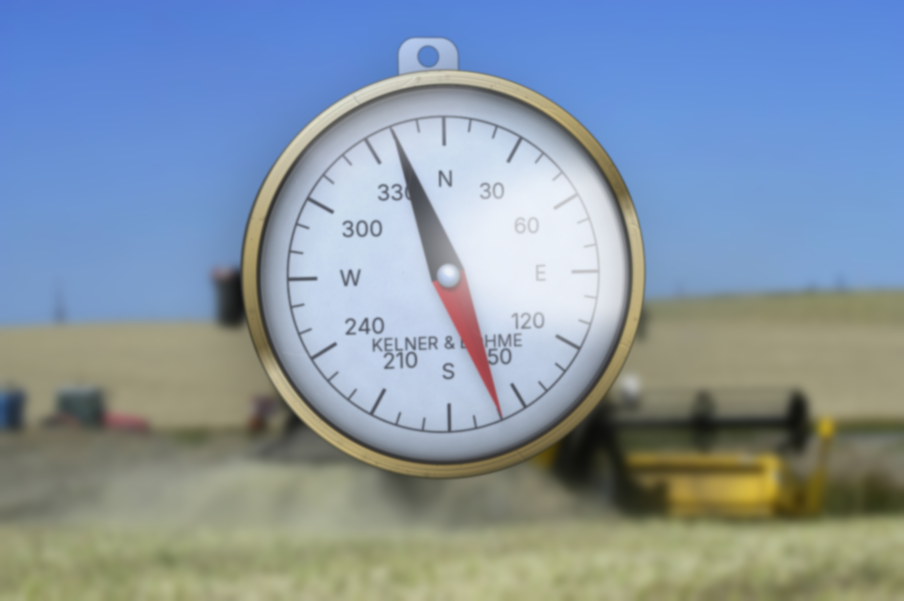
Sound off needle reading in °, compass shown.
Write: 160 °
